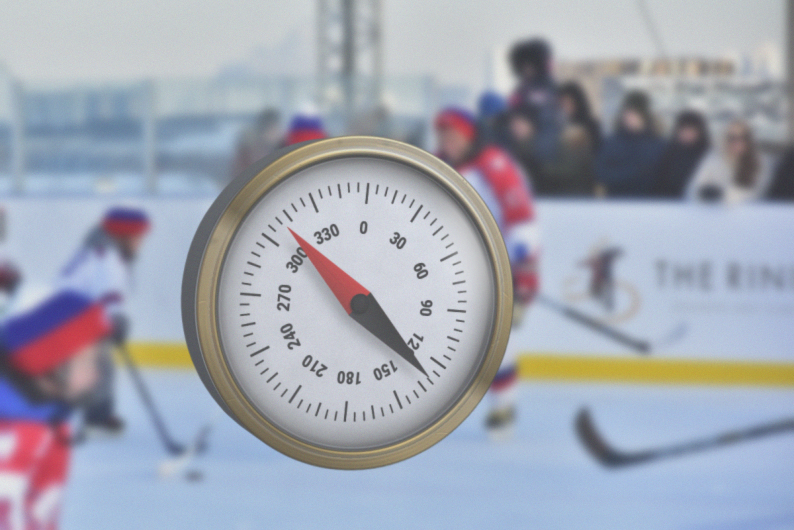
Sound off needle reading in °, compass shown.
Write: 310 °
